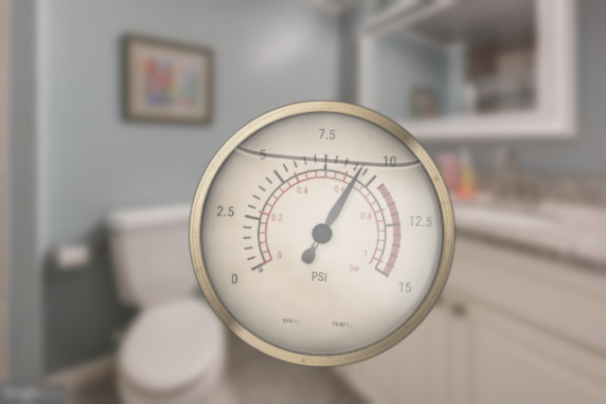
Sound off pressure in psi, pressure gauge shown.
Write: 9.25 psi
